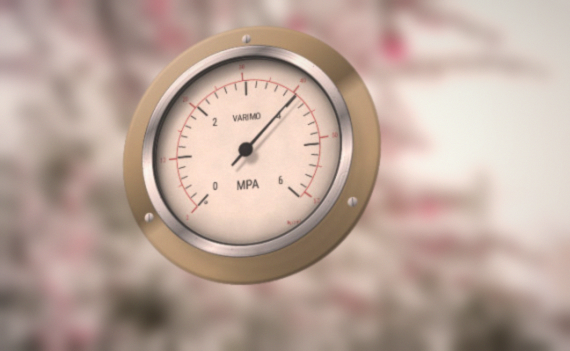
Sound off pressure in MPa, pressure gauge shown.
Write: 4 MPa
